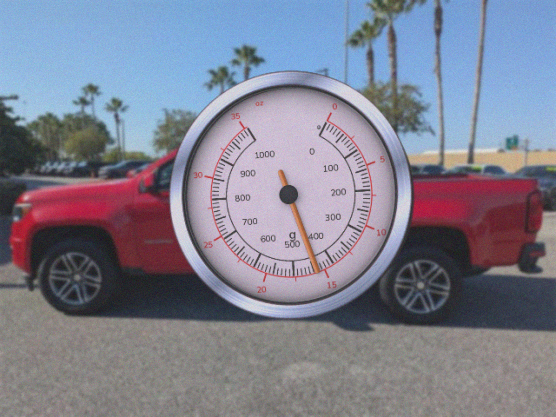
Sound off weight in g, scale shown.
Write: 440 g
